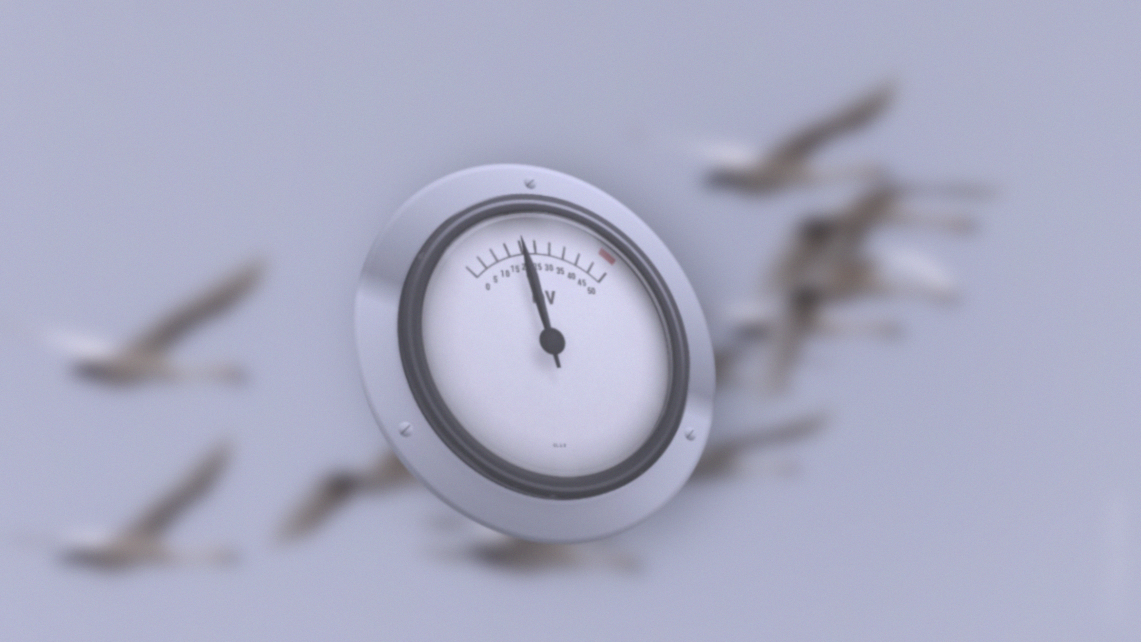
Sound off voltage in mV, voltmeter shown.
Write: 20 mV
